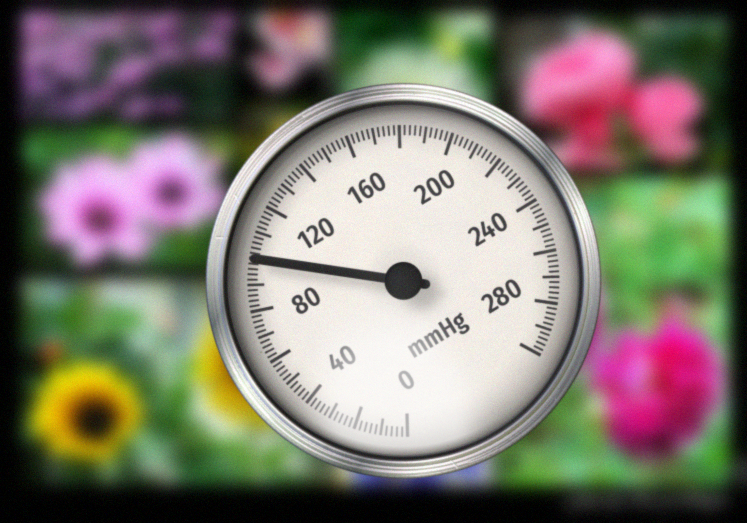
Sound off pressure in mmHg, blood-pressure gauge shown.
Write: 100 mmHg
